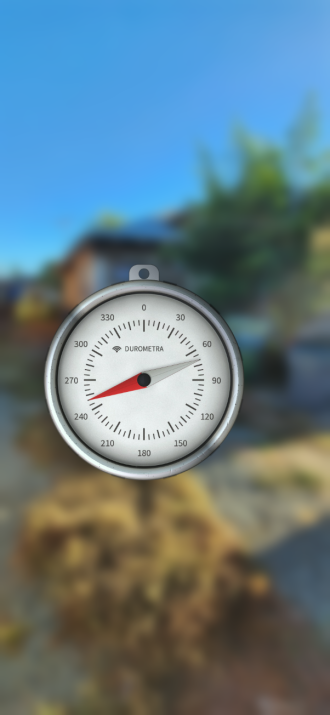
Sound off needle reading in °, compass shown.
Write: 250 °
